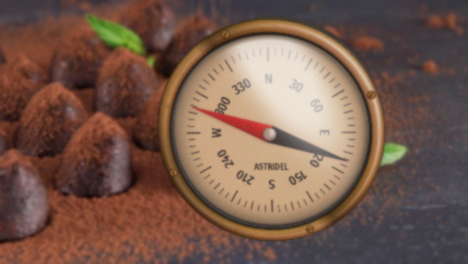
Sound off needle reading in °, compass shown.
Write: 290 °
